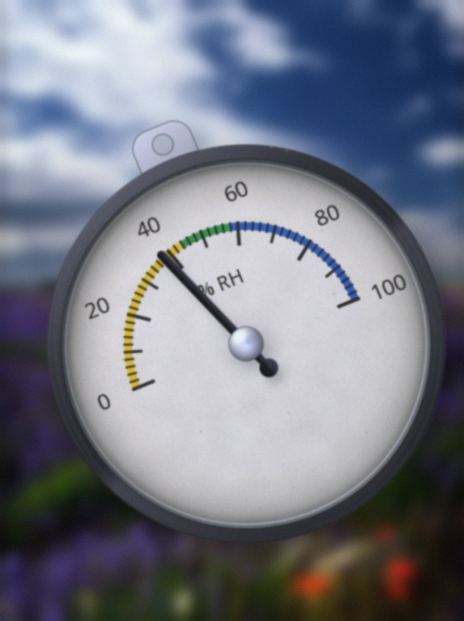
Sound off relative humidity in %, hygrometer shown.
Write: 38 %
